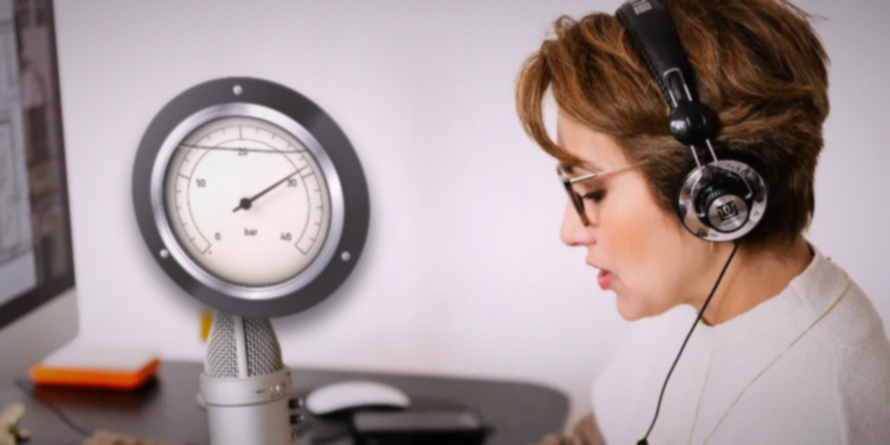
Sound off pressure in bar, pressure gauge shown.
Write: 29 bar
